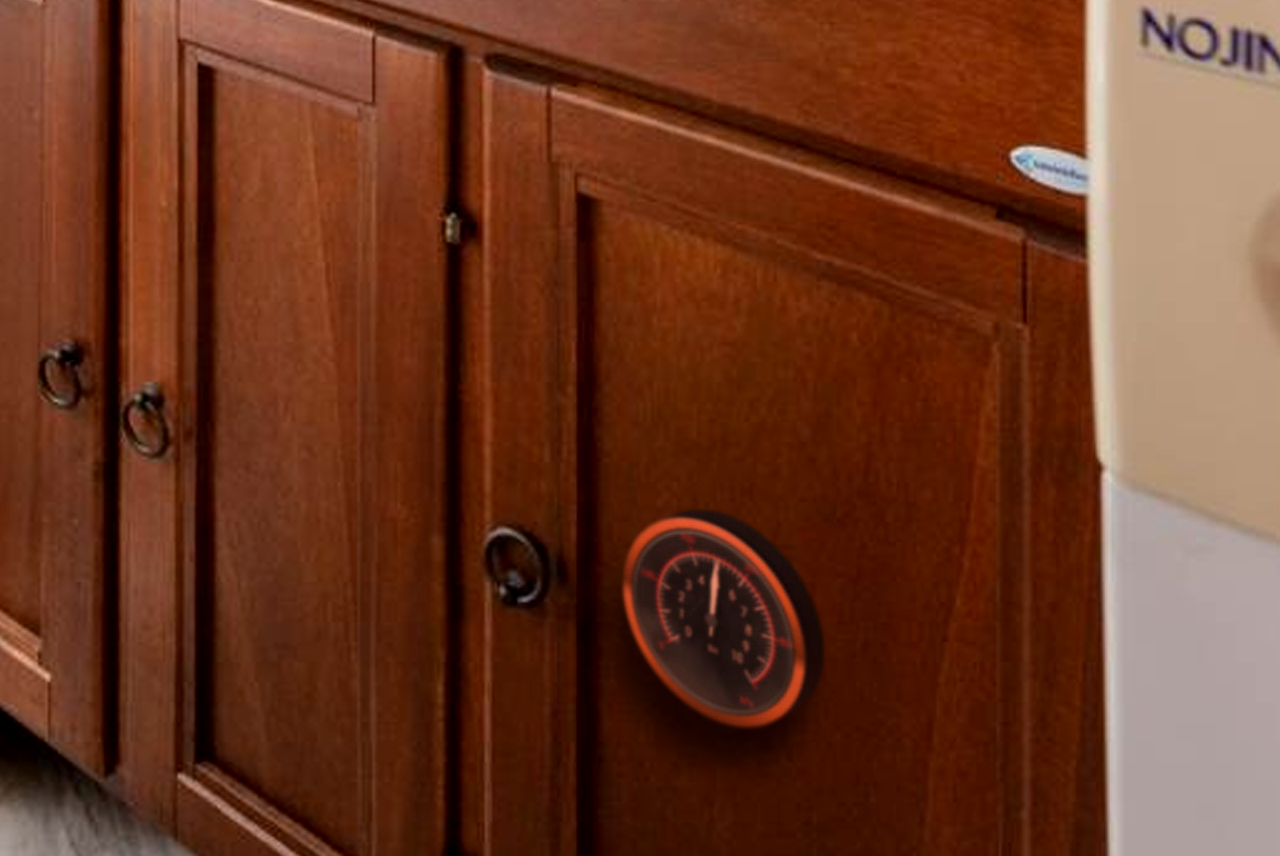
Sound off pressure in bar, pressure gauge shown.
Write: 5 bar
